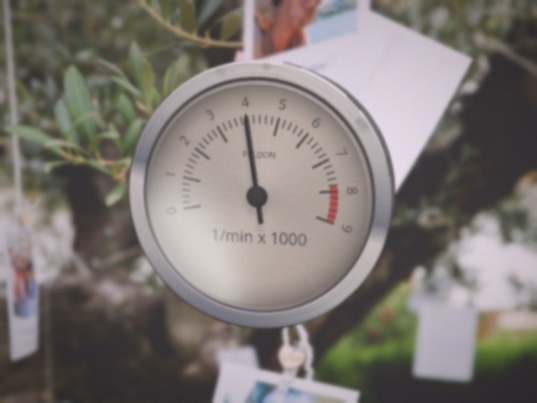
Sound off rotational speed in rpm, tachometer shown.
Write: 4000 rpm
